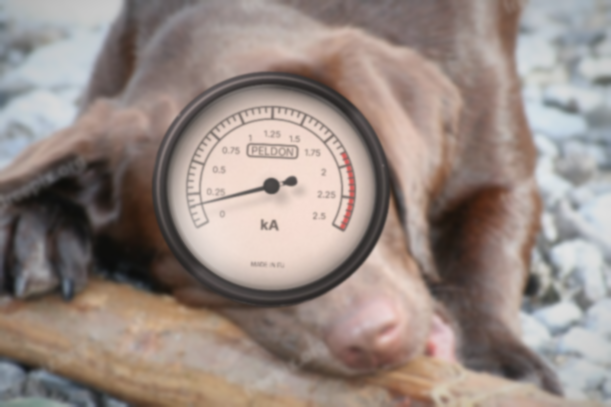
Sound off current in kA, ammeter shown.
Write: 0.15 kA
